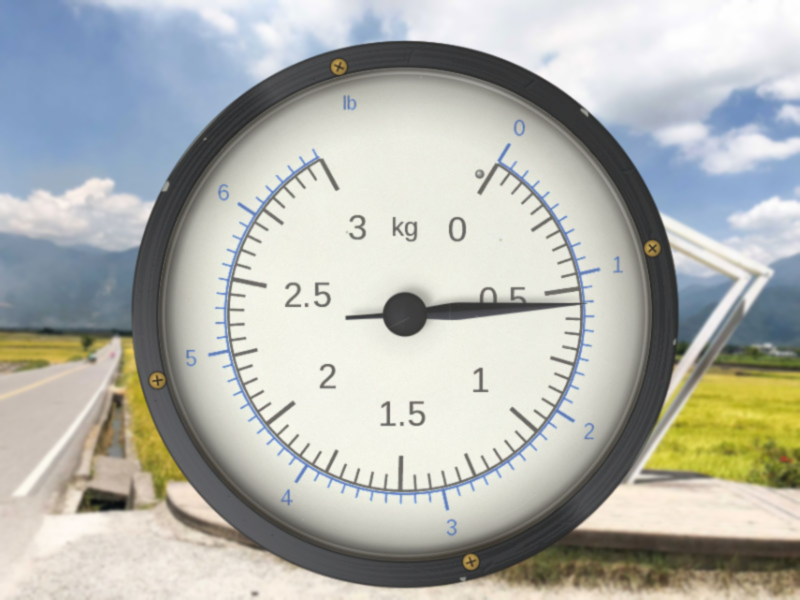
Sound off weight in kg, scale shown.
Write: 0.55 kg
